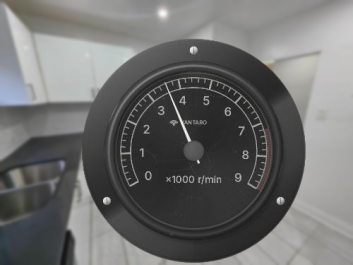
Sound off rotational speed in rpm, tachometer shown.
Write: 3600 rpm
